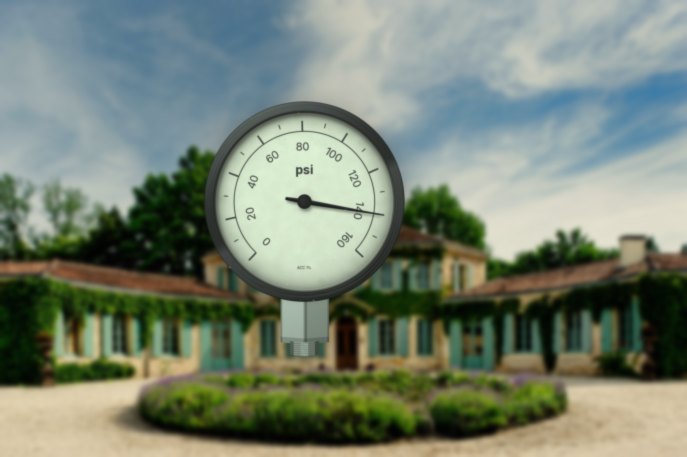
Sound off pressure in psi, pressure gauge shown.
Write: 140 psi
